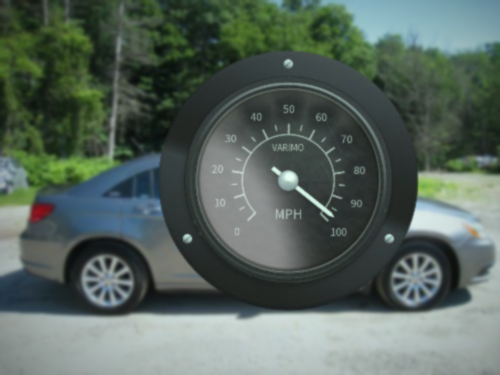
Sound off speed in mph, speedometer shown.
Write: 97.5 mph
